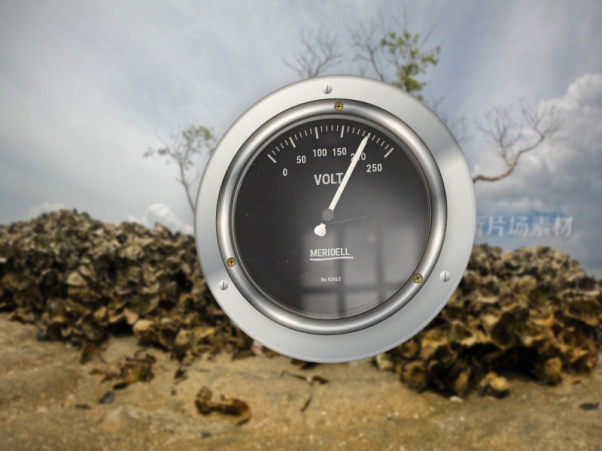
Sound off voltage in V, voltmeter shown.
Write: 200 V
